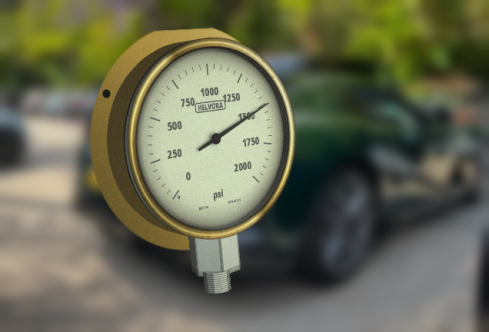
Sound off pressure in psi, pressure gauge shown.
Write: 1500 psi
